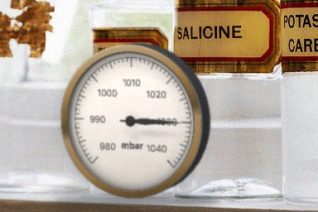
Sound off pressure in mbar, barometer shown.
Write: 1030 mbar
